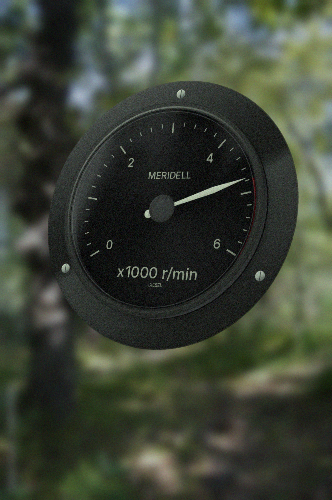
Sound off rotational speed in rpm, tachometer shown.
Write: 4800 rpm
